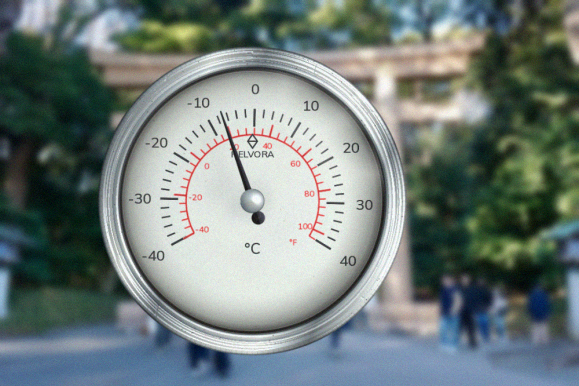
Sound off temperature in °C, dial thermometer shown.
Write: -7 °C
